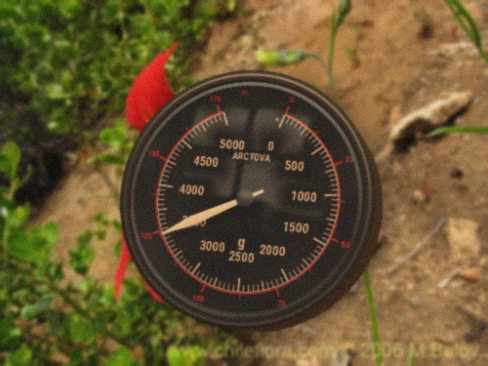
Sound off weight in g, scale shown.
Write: 3500 g
